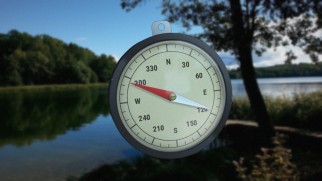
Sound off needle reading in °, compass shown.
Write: 295 °
